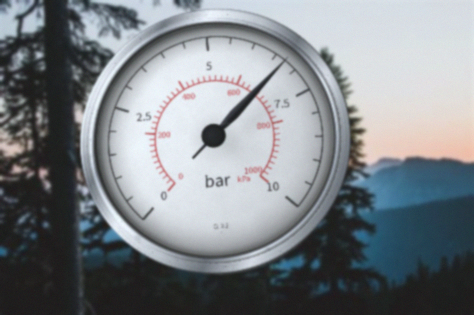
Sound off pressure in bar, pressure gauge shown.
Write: 6.75 bar
